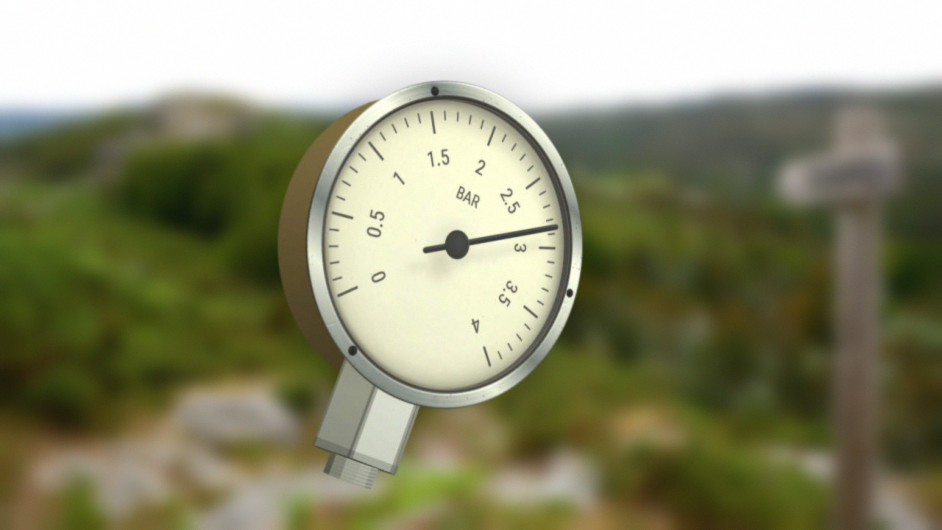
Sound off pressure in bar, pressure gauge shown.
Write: 2.85 bar
